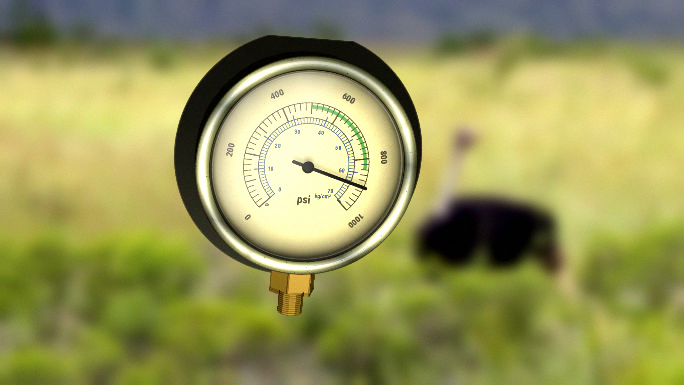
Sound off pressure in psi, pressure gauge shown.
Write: 900 psi
